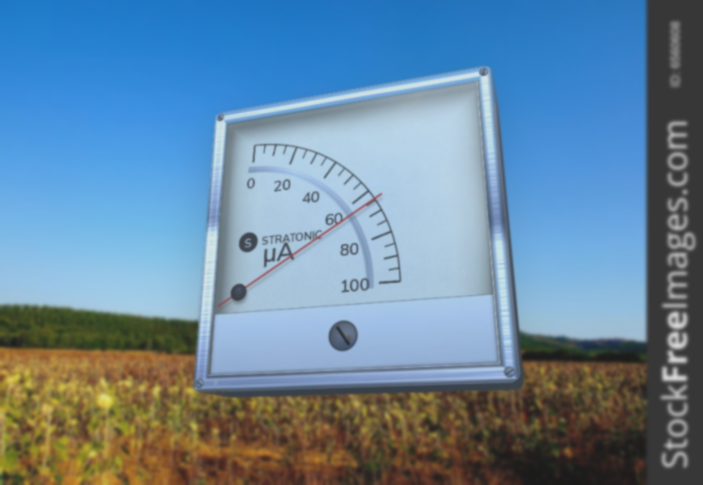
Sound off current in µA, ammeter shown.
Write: 65 µA
